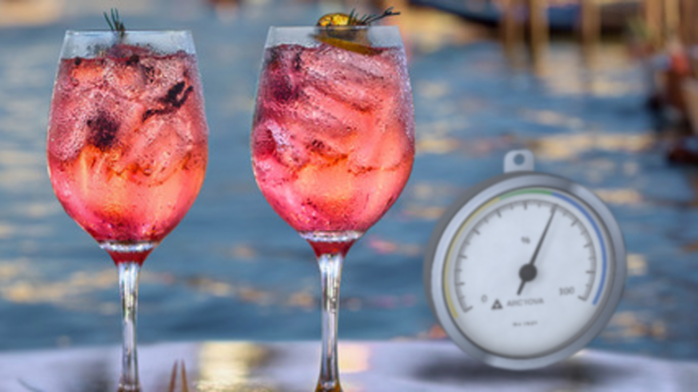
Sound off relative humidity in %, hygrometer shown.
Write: 60 %
